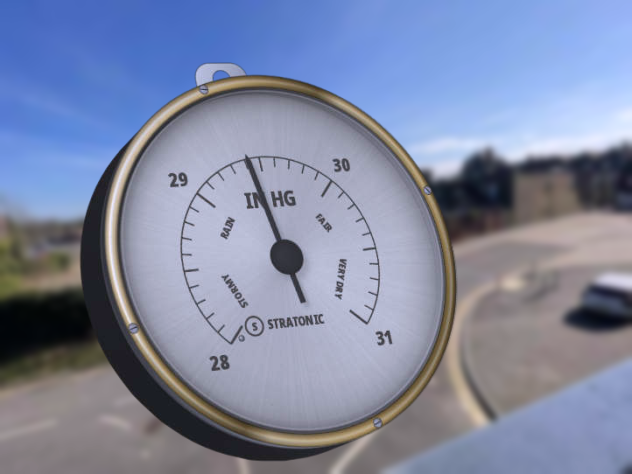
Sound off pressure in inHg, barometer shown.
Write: 29.4 inHg
